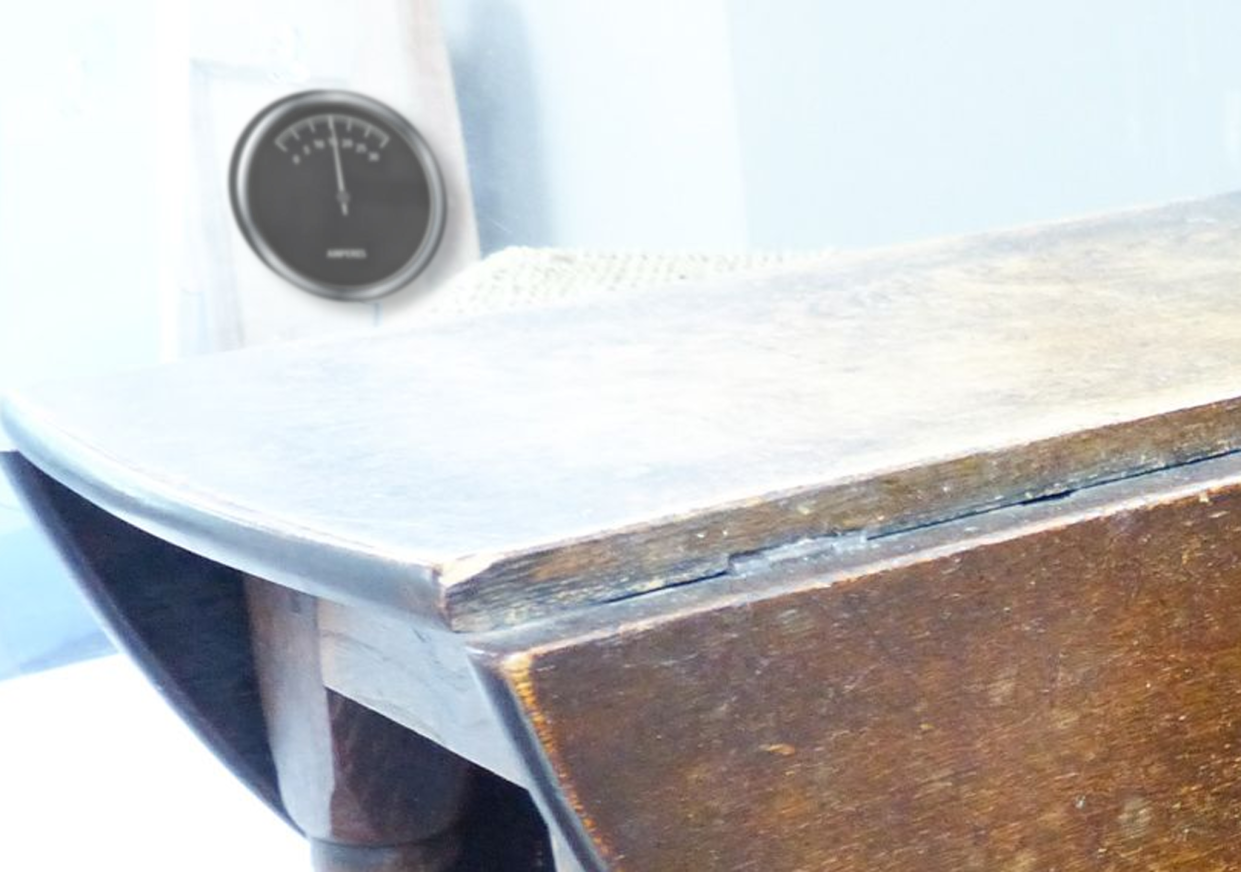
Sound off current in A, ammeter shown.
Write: 15 A
